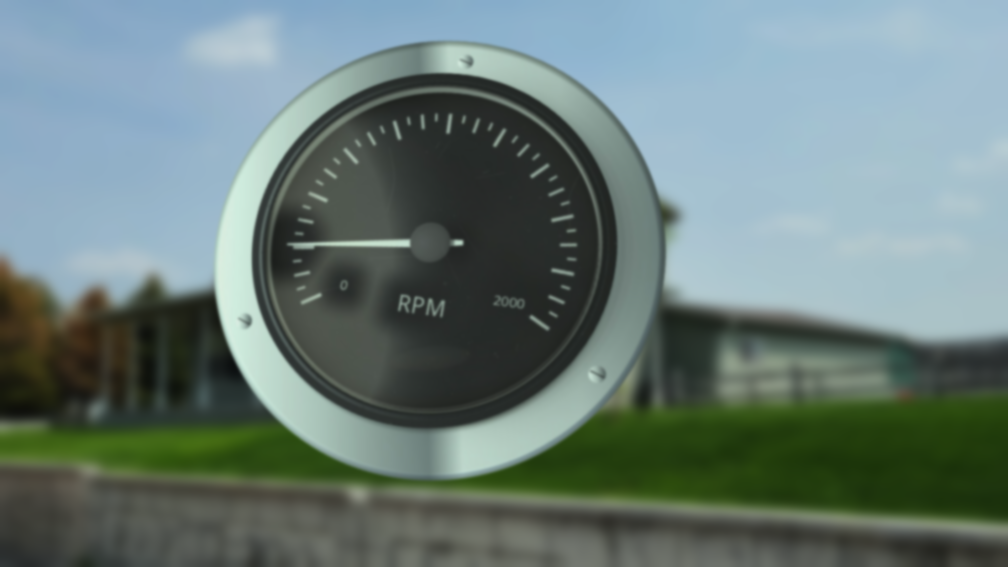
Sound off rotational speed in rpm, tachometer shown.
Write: 200 rpm
